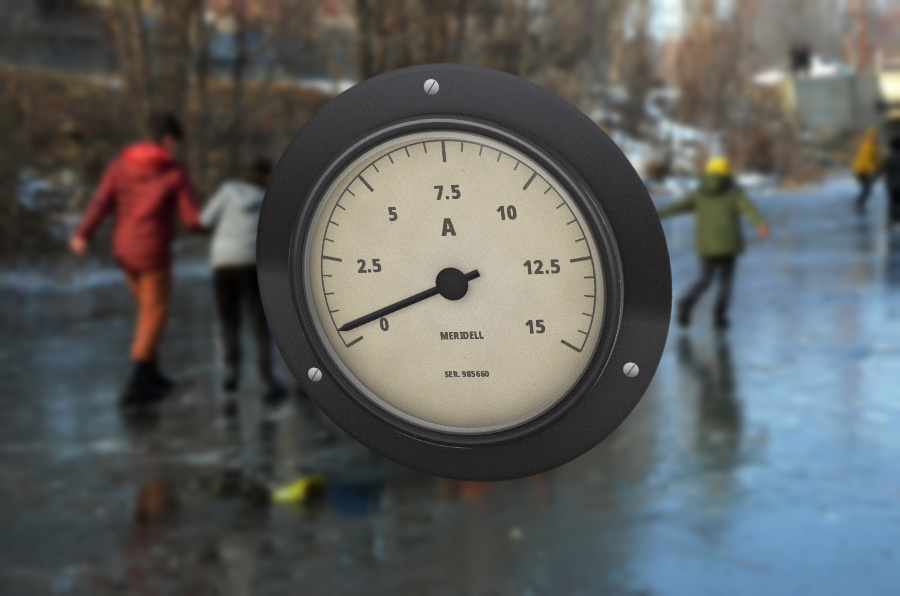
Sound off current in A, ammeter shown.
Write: 0.5 A
